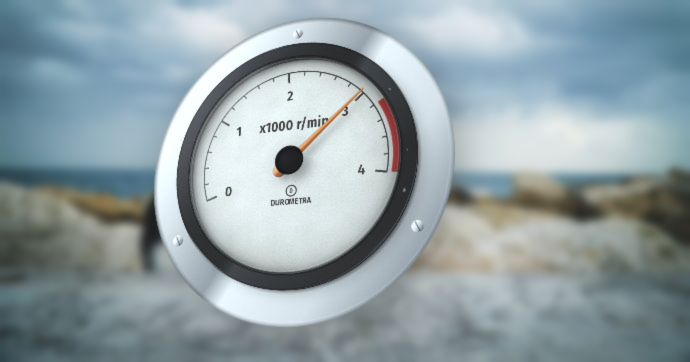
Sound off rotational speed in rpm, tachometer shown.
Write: 3000 rpm
